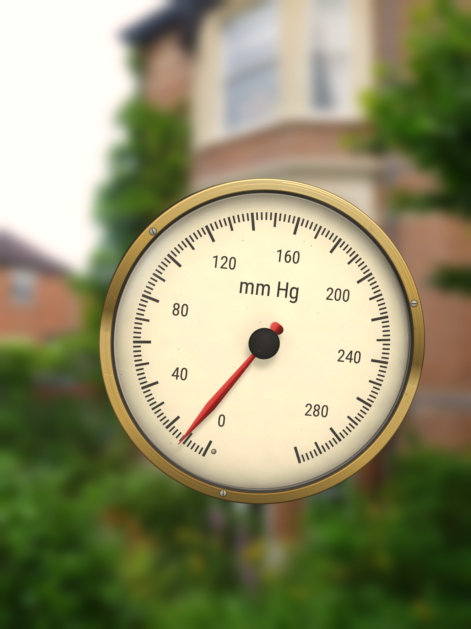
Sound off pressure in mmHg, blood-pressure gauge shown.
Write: 12 mmHg
